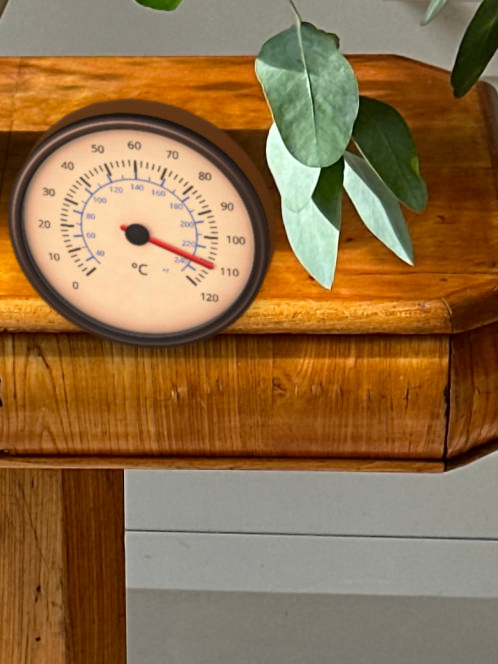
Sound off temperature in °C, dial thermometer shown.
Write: 110 °C
